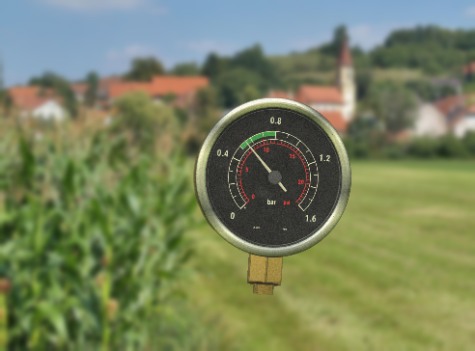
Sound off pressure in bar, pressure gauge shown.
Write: 0.55 bar
